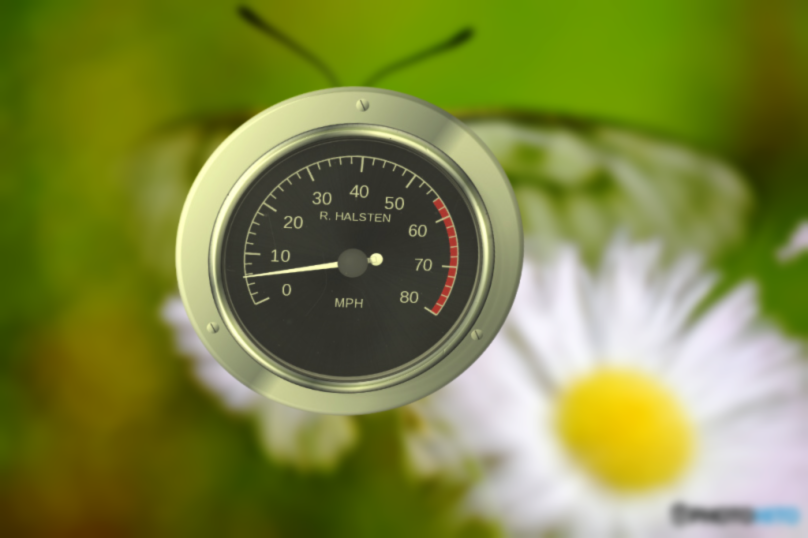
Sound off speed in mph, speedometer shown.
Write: 6 mph
